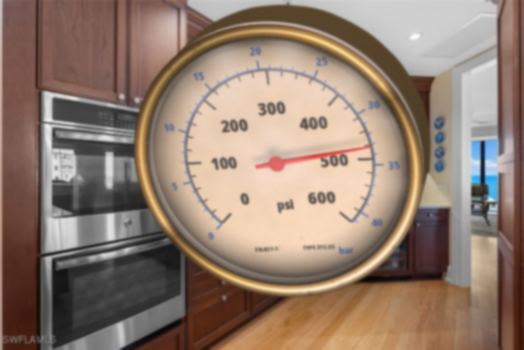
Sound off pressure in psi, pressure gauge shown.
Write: 480 psi
